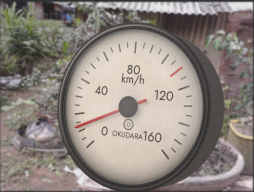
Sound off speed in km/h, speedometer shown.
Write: 12.5 km/h
